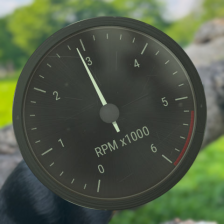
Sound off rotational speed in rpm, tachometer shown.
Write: 2900 rpm
